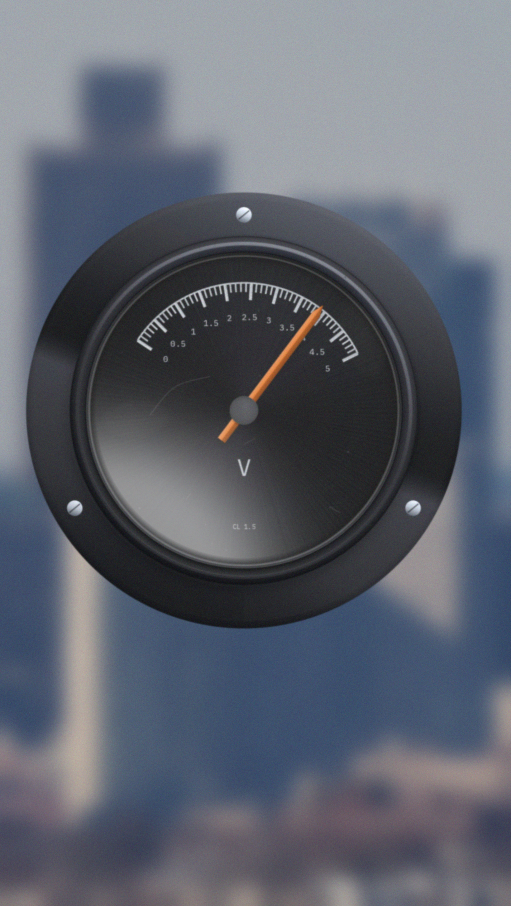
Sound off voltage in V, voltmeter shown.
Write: 3.9 V
